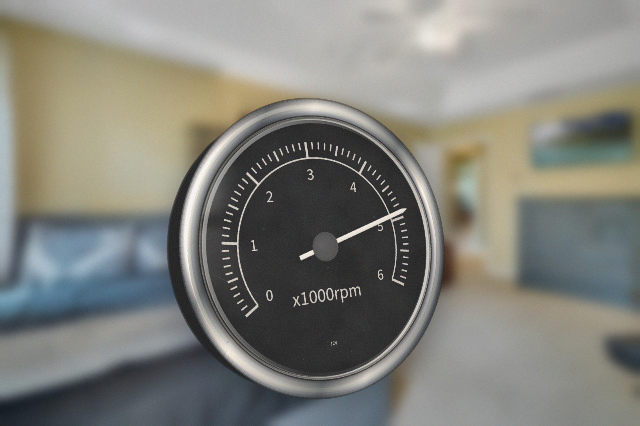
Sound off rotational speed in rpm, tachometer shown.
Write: 4900 rpm
